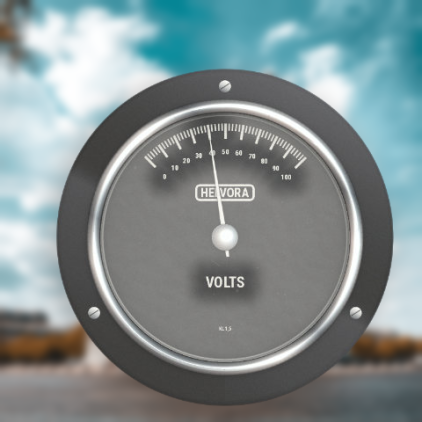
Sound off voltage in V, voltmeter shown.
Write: 40 V
